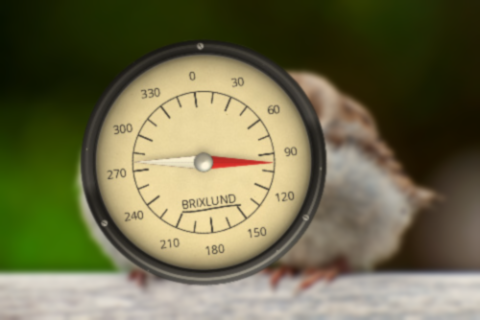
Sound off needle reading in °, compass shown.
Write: 97.5 °
